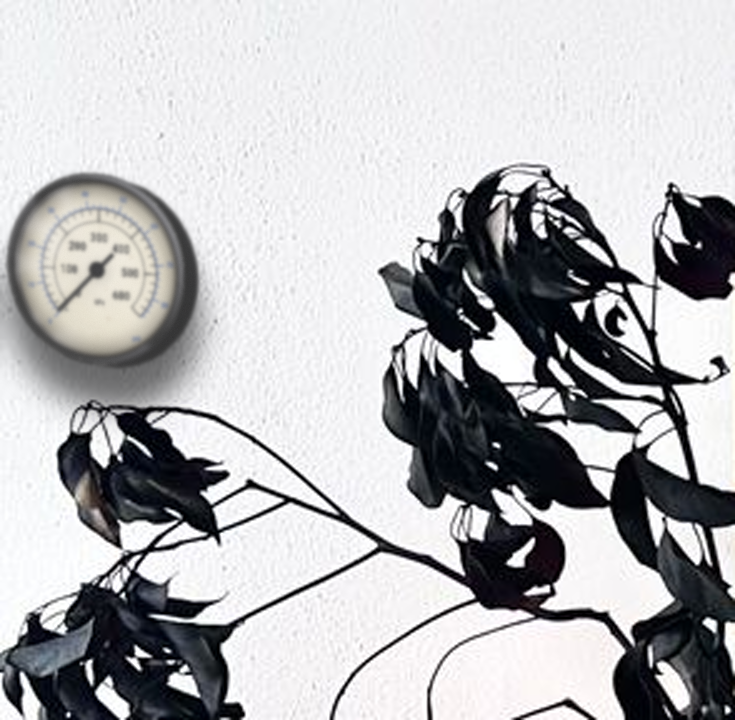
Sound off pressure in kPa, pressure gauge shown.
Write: 0 kPa
